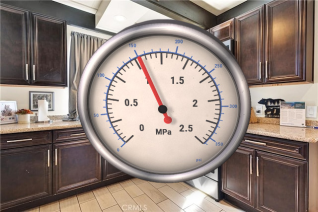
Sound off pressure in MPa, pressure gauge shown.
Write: 1.05 MPa
